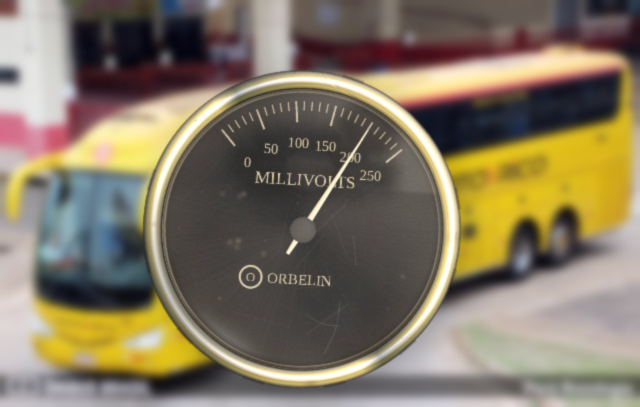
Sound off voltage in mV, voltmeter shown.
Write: 200 mV
